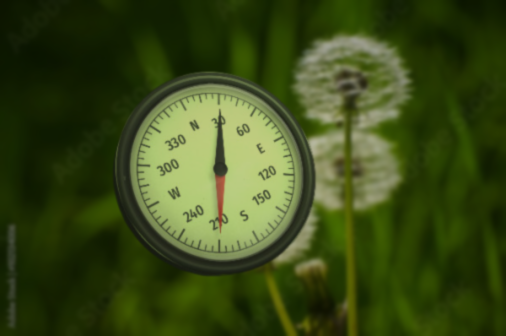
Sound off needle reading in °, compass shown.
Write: 210 °
